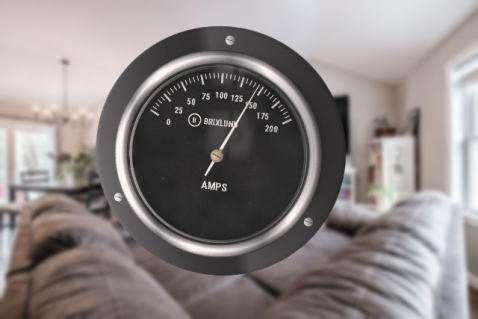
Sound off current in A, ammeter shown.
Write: 145 A
